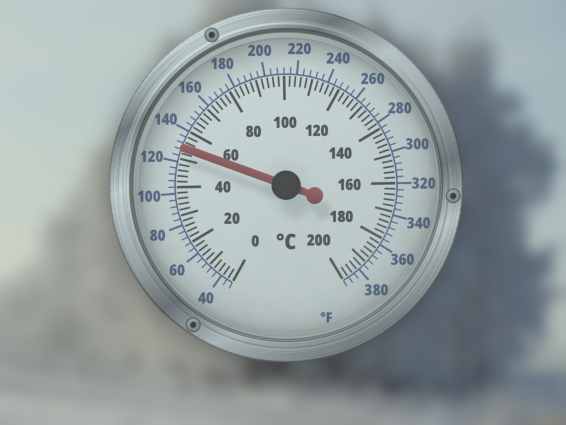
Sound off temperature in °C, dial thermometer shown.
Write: 54 °C
